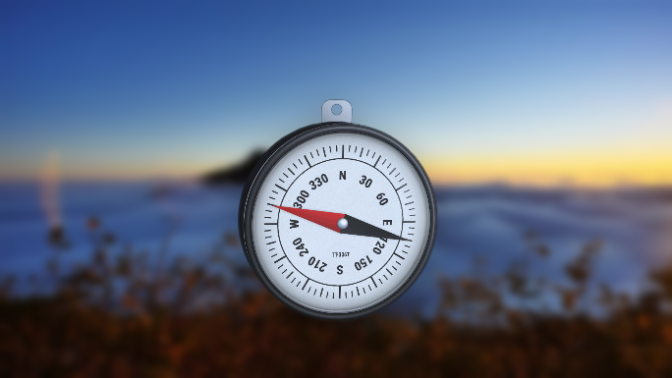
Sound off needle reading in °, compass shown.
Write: 285 °
